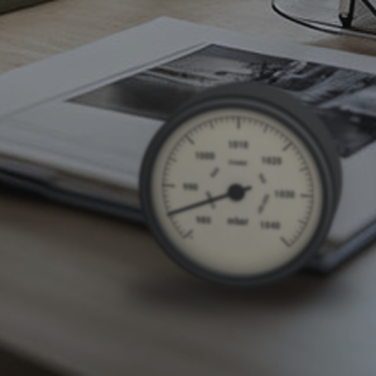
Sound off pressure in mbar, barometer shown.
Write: 985 mbar
